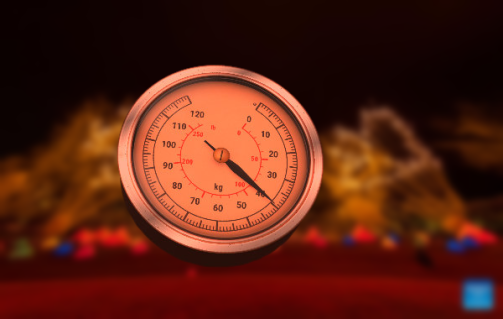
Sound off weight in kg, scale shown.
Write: 40 kg
